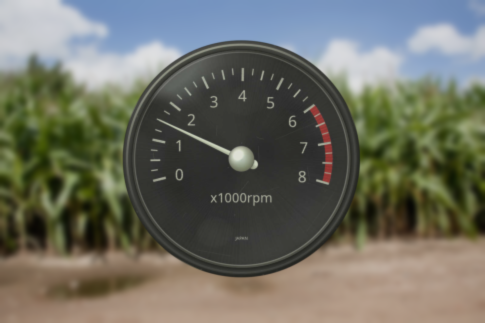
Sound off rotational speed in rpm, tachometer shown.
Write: 1500 rpm
